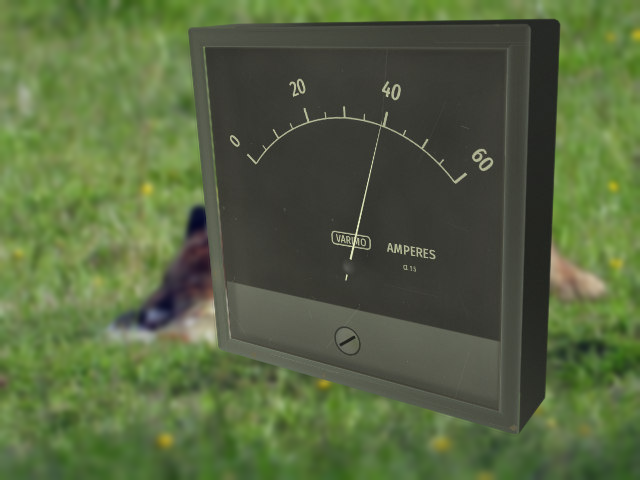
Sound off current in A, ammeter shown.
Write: 40 A
